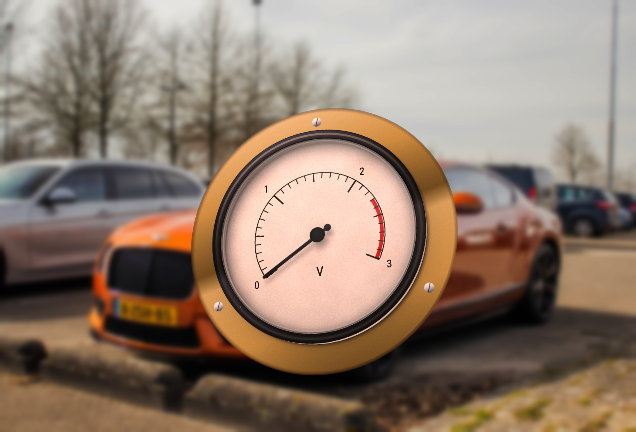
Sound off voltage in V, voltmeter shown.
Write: 0 V
